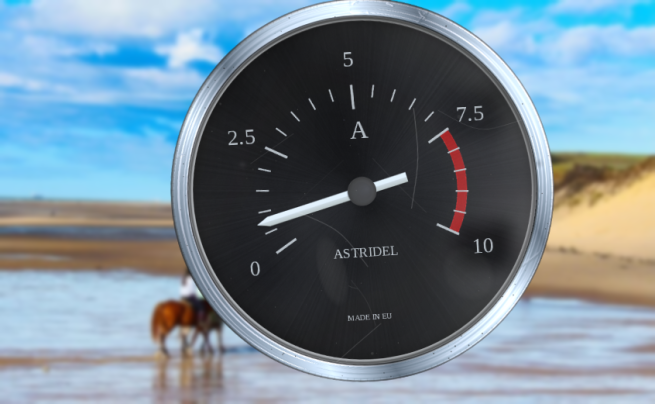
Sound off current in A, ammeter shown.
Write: 0.75 A
